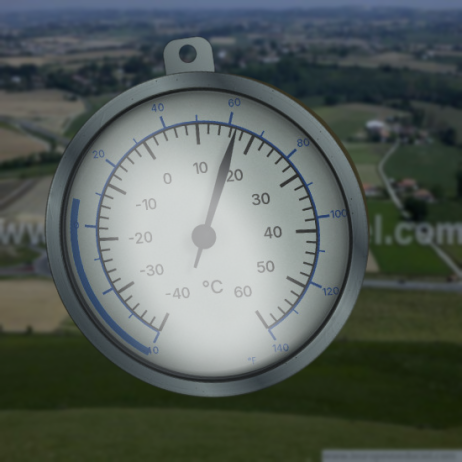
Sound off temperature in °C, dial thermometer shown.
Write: 17 °C
